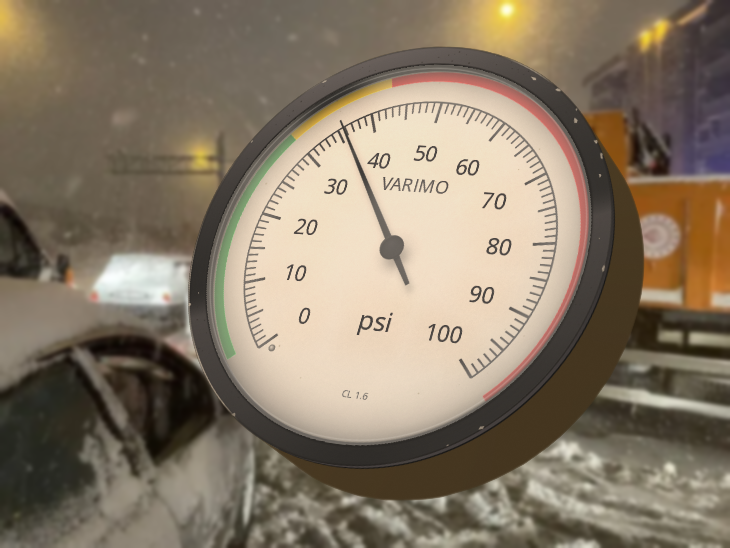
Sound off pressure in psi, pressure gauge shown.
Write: 36 psi
